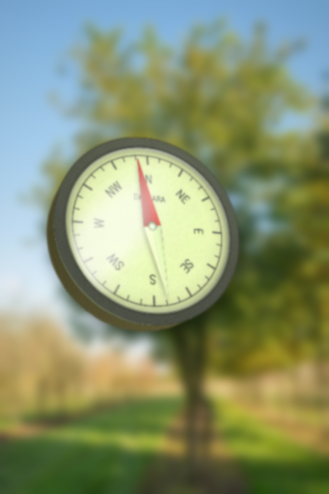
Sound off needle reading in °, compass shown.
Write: 350 °
